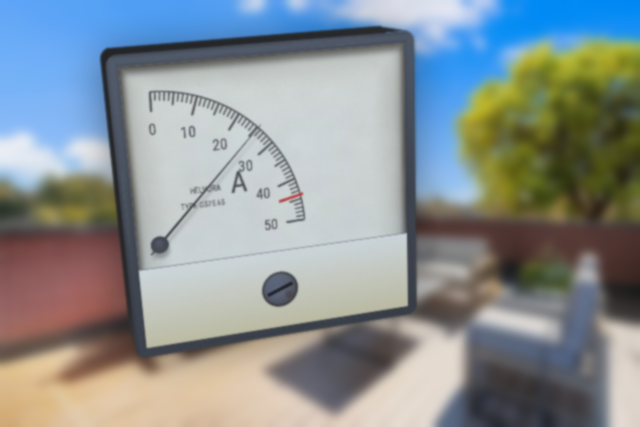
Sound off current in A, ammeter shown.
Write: 25 A
